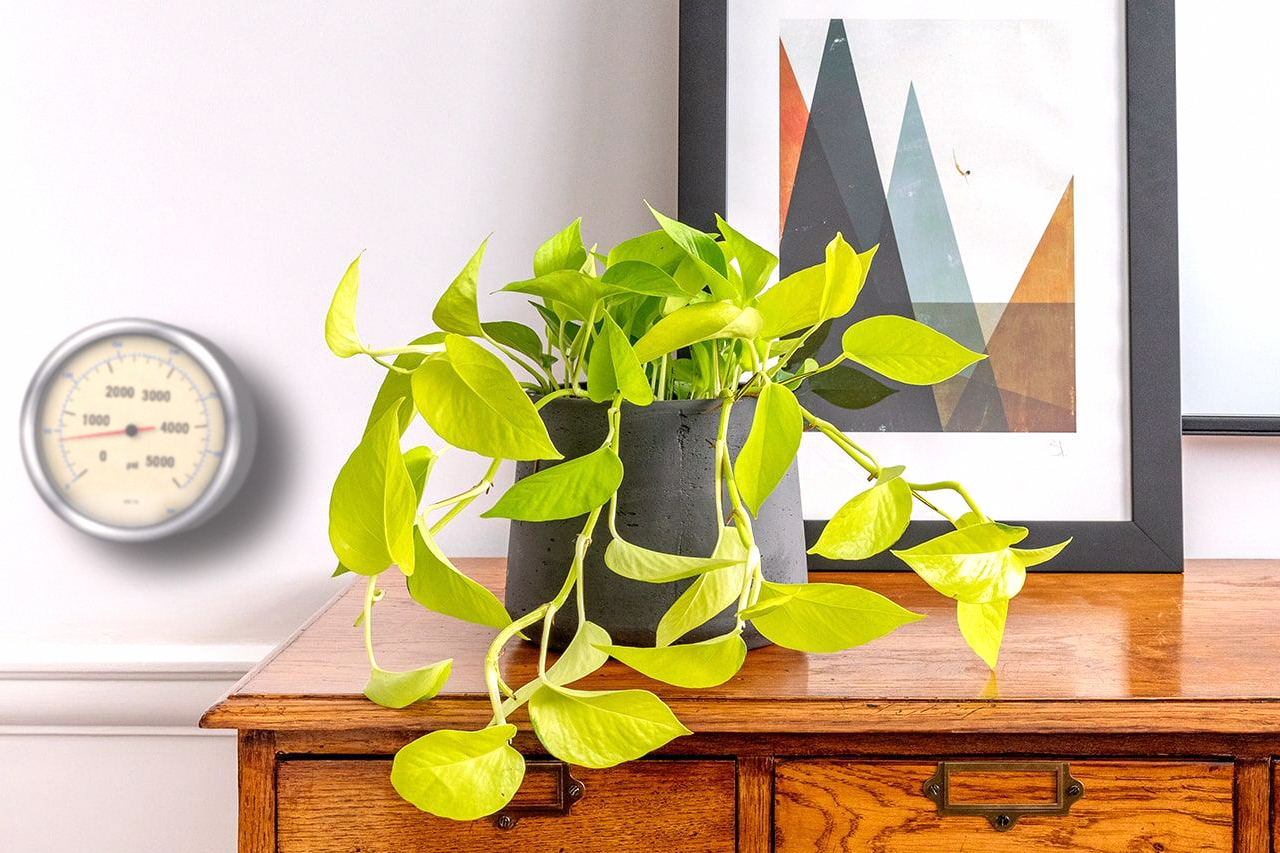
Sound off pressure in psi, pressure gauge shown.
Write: 600 psi
